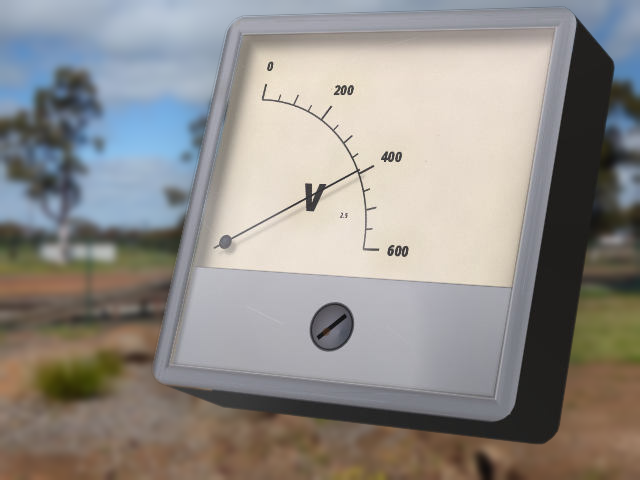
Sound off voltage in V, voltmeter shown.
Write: 400 V
